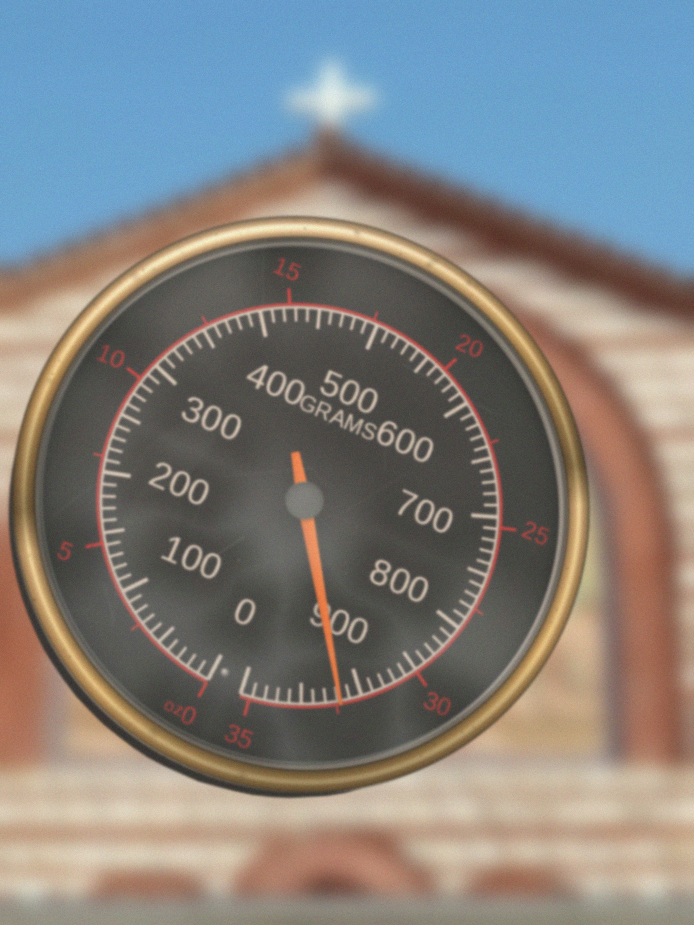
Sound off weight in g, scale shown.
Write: 920 g
